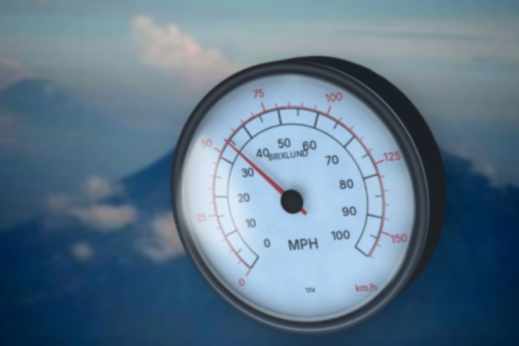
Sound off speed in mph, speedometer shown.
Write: 35 mph
